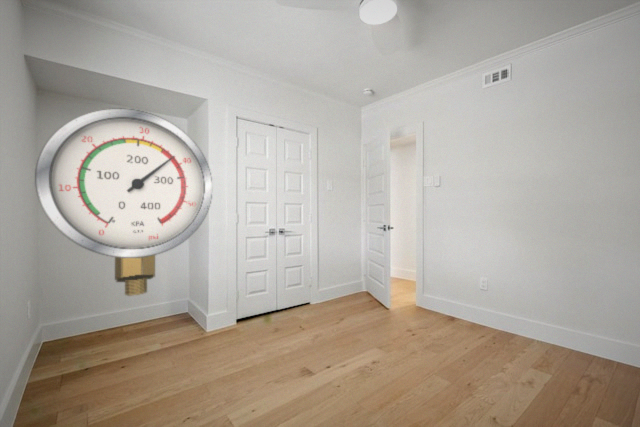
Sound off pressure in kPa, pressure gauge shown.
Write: 260 kPa
